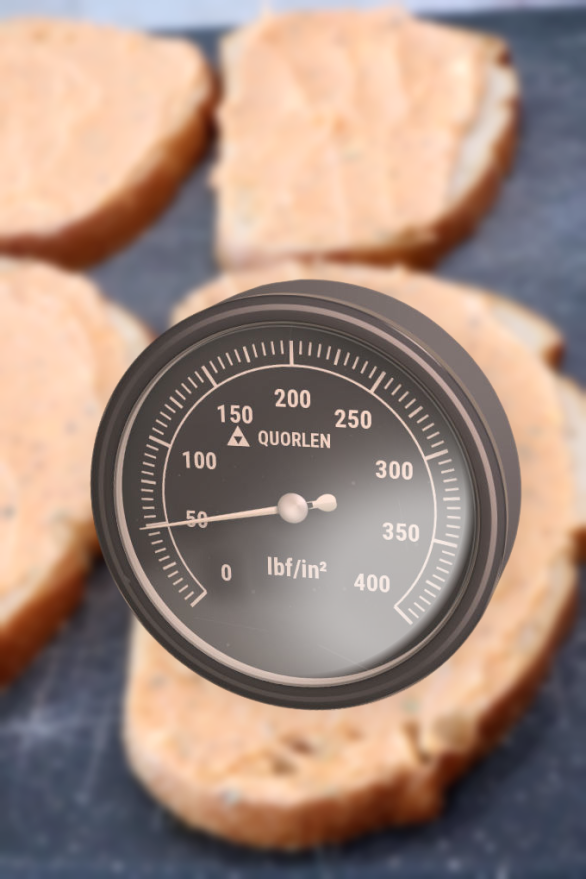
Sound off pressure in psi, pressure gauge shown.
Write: 50 psi
